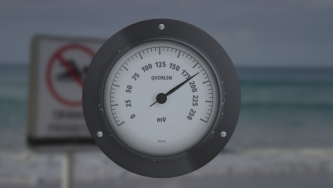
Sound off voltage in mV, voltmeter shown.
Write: 185 mV
